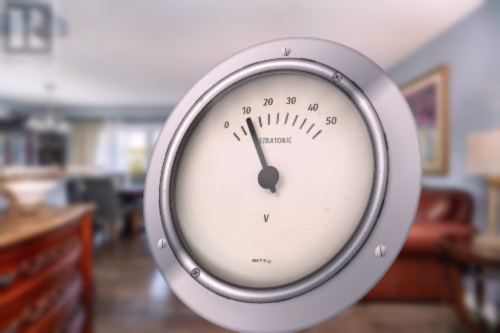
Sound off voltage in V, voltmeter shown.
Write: 10 V
